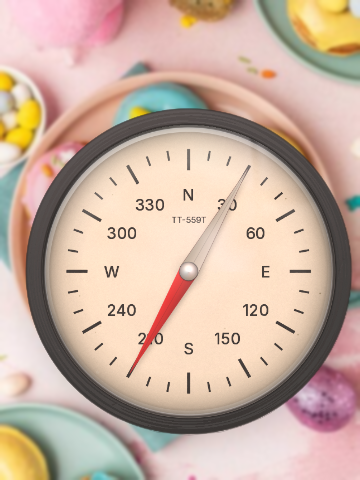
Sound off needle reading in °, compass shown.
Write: 210 °
